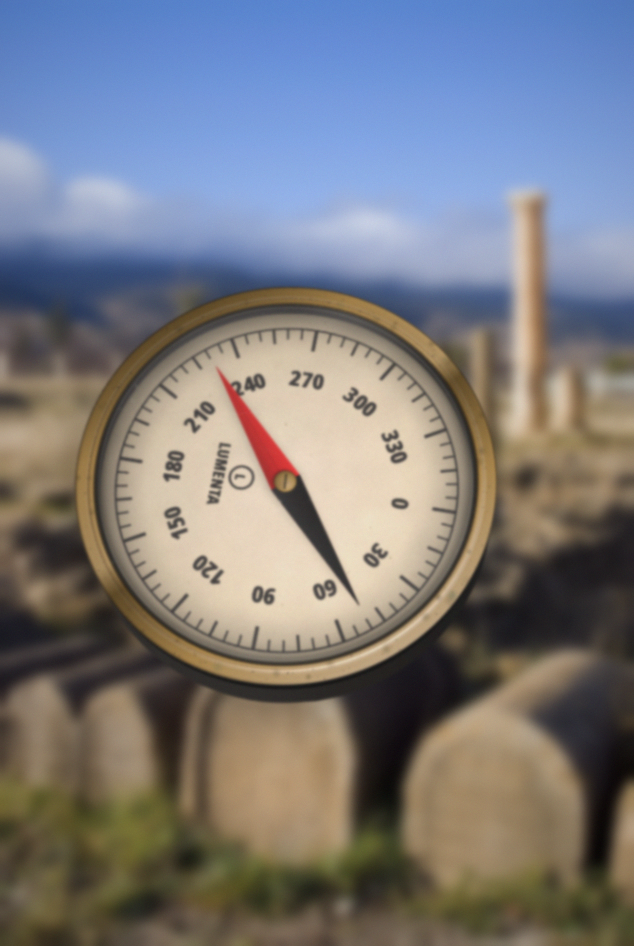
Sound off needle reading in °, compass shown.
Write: 230 °
